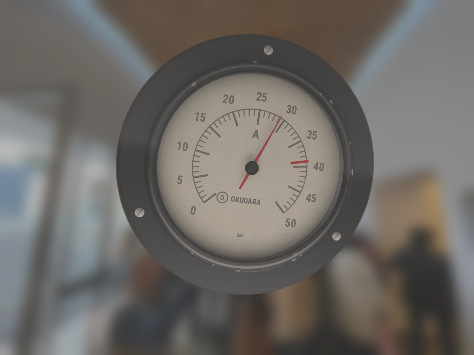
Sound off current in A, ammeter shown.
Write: 29 A
